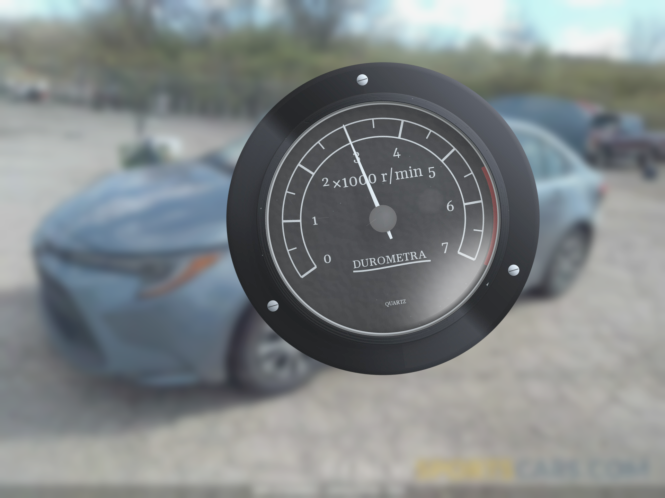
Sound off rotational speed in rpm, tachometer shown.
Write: 3000 rpm
